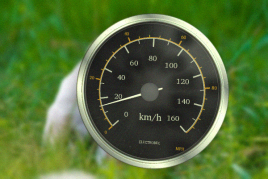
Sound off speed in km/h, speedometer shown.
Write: 15 km/h
